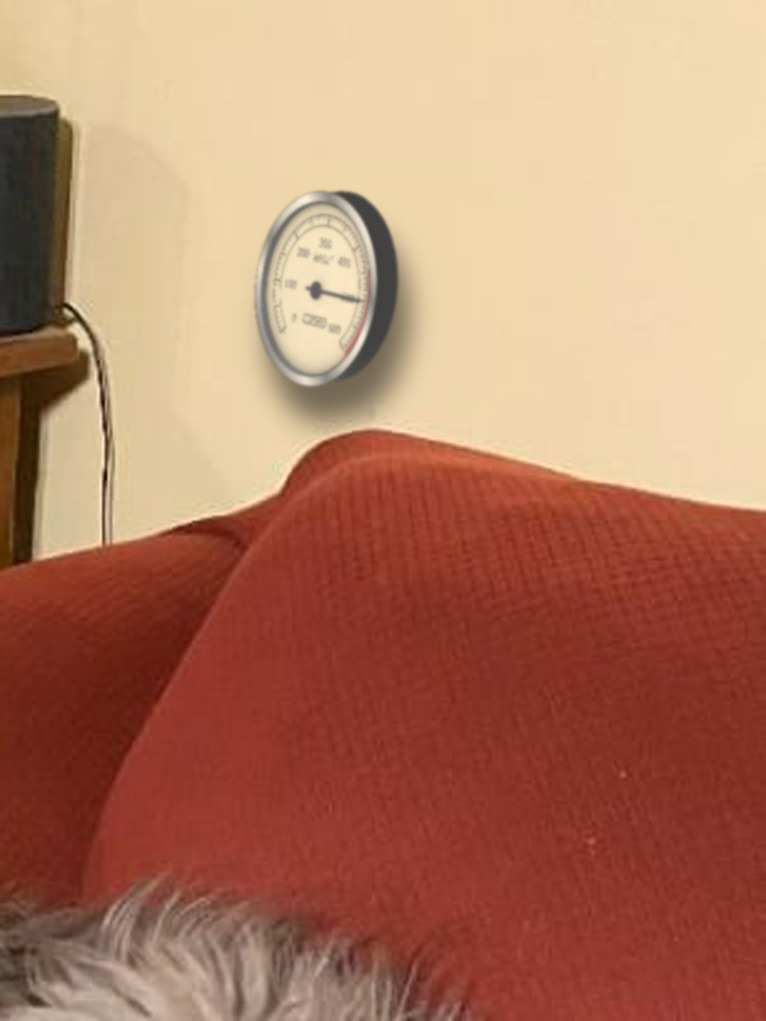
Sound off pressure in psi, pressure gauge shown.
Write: 500 psi
